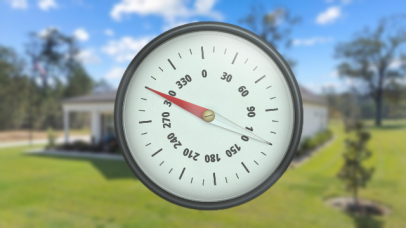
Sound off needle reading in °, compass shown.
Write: 300 °
